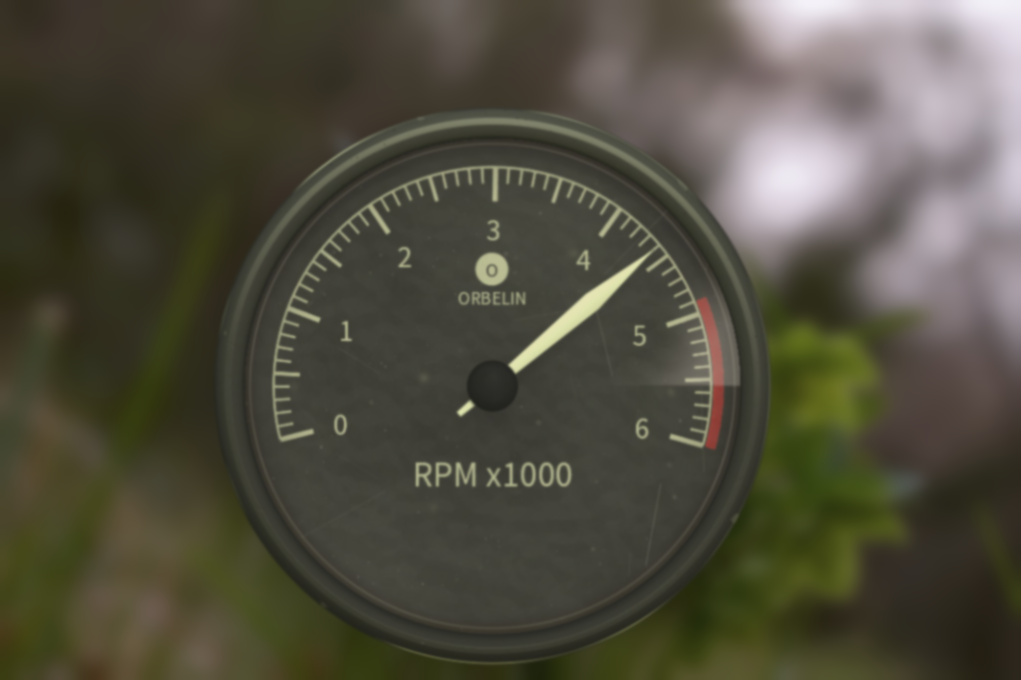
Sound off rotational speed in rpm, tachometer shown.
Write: 4400 rpm
